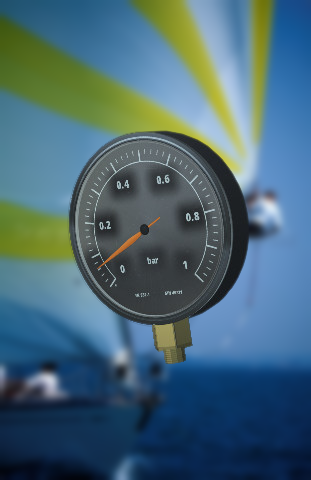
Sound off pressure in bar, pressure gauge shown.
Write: 0.06 bar
